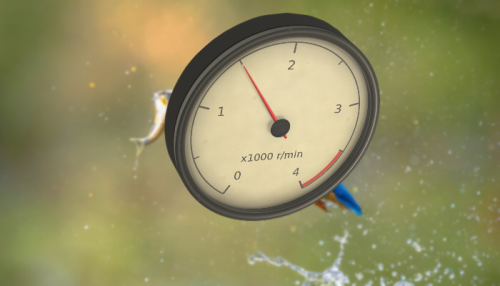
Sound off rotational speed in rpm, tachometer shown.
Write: 1500 rpm
